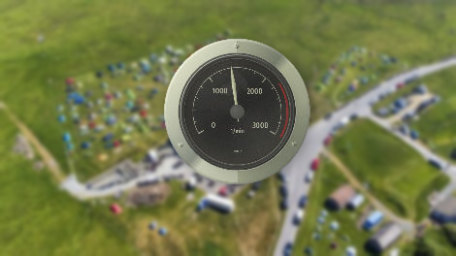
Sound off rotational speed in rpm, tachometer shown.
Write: 1400 rpm
